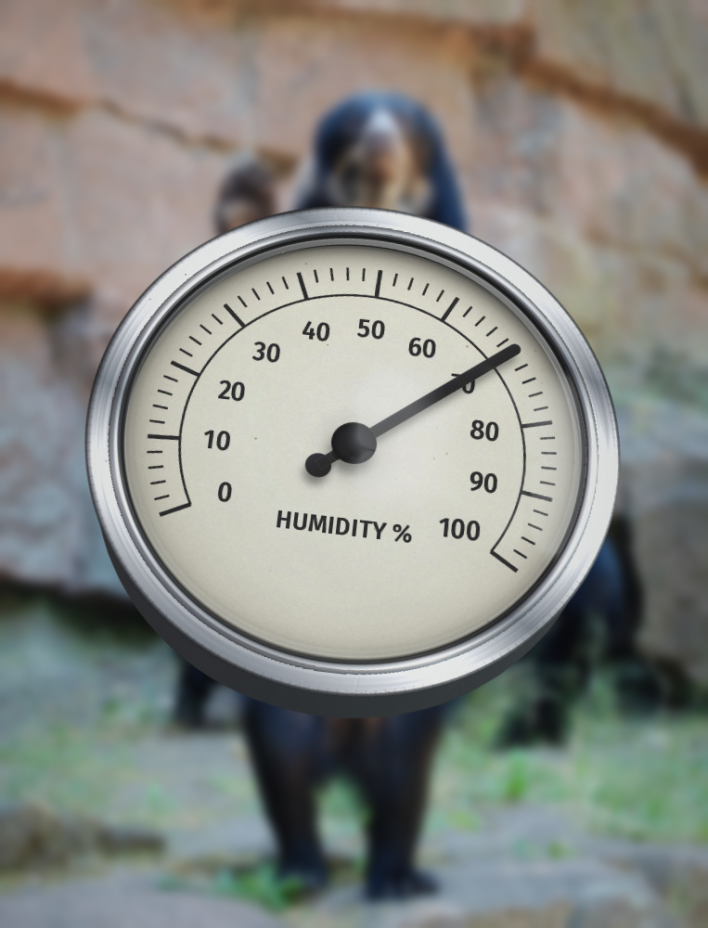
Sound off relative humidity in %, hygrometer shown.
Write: 70 %
